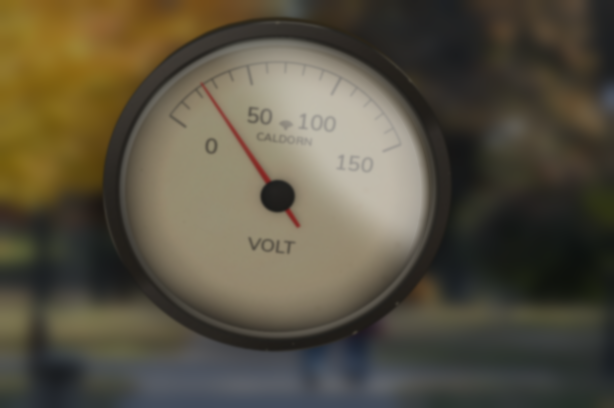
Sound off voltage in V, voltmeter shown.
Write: 25 V
